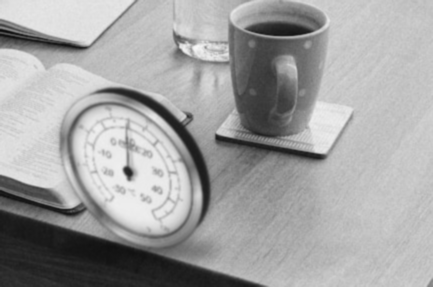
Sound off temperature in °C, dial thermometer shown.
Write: 10 °C
